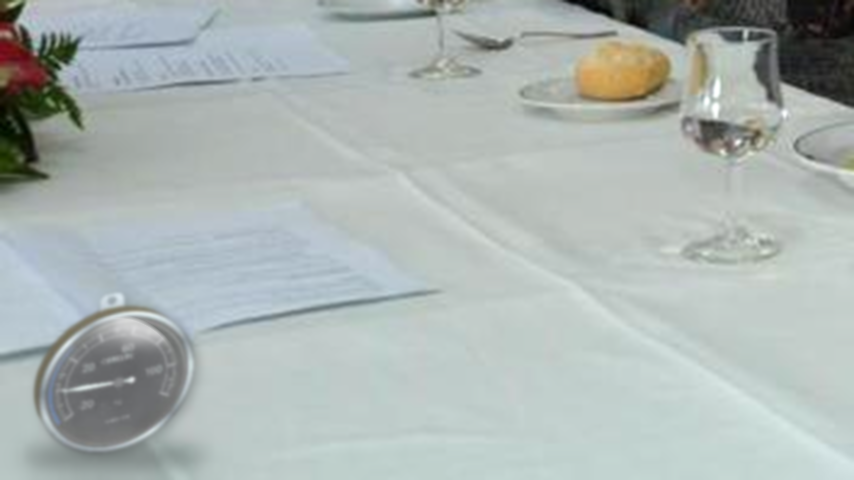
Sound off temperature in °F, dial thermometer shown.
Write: 0 °F
